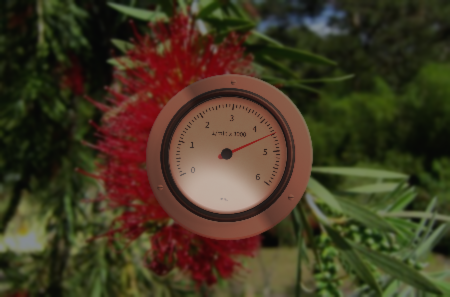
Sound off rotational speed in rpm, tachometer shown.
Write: 4500 rpm
